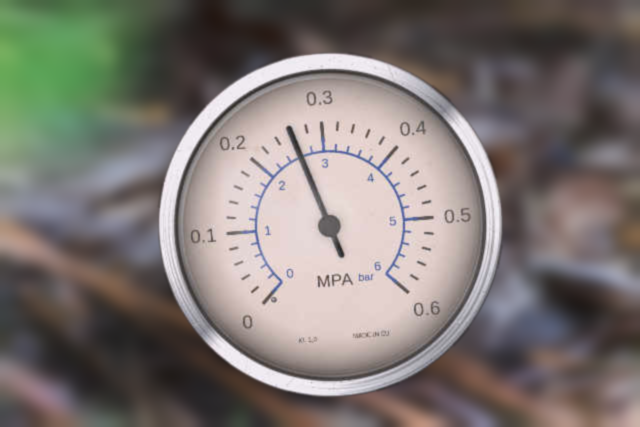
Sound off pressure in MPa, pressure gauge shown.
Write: 0.26 MPa
